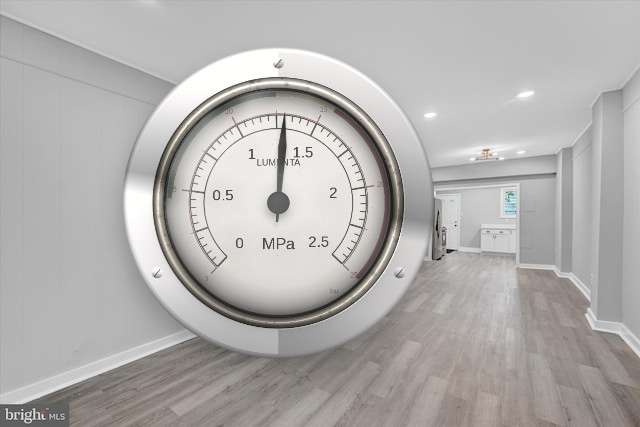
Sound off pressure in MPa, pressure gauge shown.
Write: 1.3 MPa
